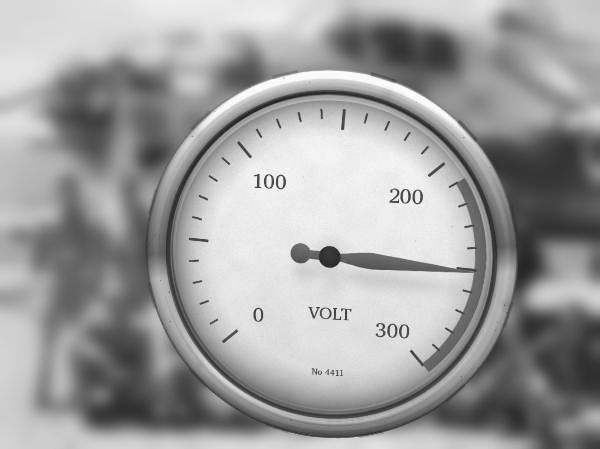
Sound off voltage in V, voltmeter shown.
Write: 250 V
